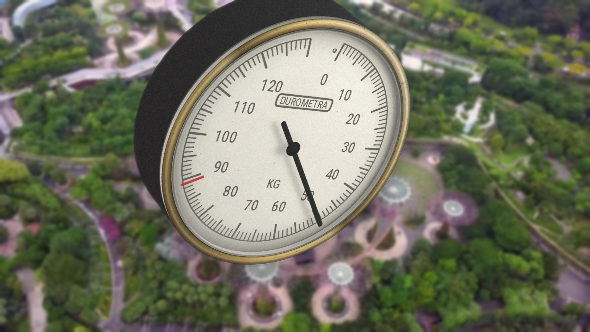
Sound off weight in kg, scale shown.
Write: 50 kg
